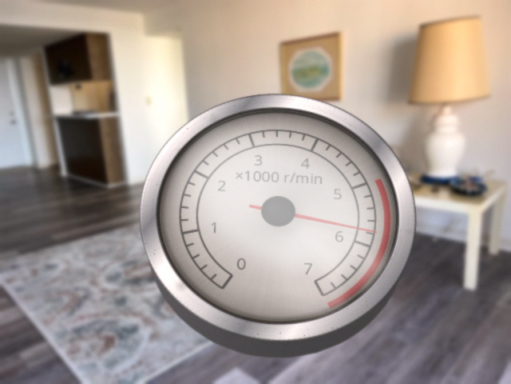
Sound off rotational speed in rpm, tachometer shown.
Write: 5800 rpm
